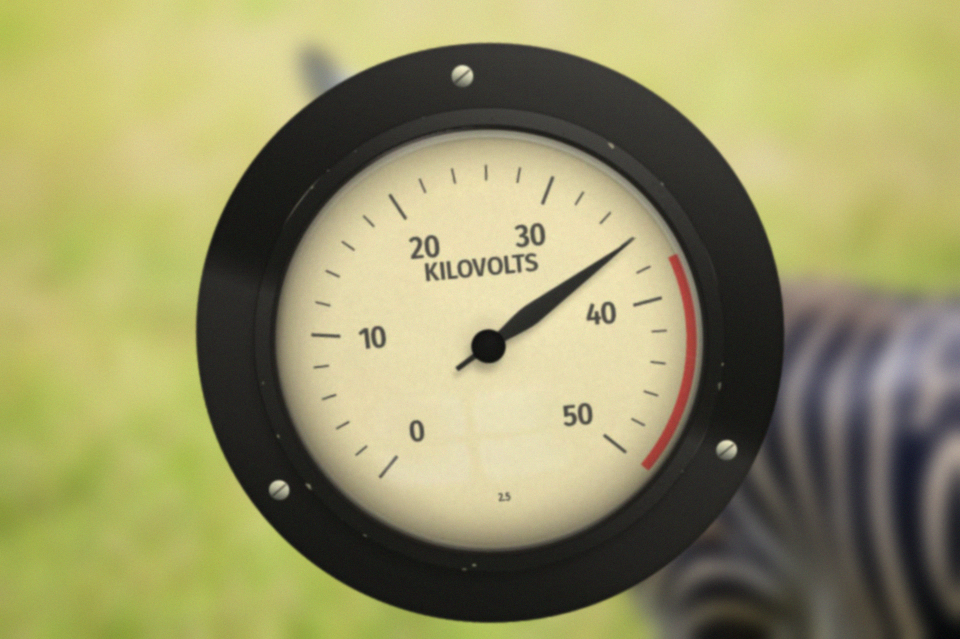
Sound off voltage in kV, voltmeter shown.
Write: 36 kV
